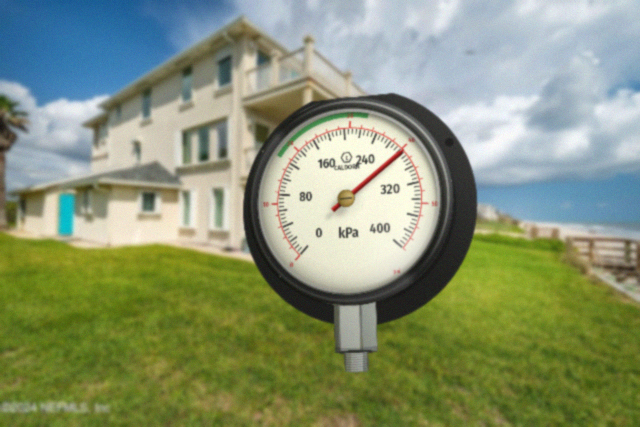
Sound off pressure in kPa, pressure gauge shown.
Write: 280 kPa
